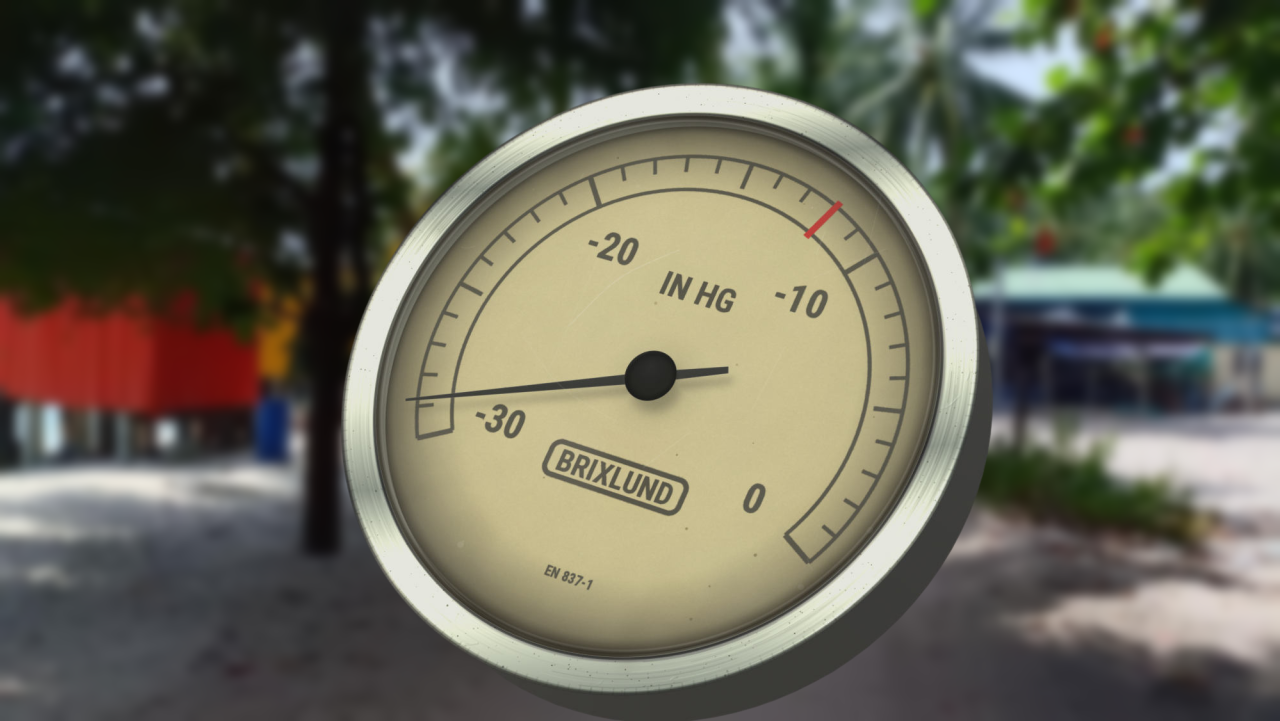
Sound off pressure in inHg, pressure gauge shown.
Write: -29 inHg
